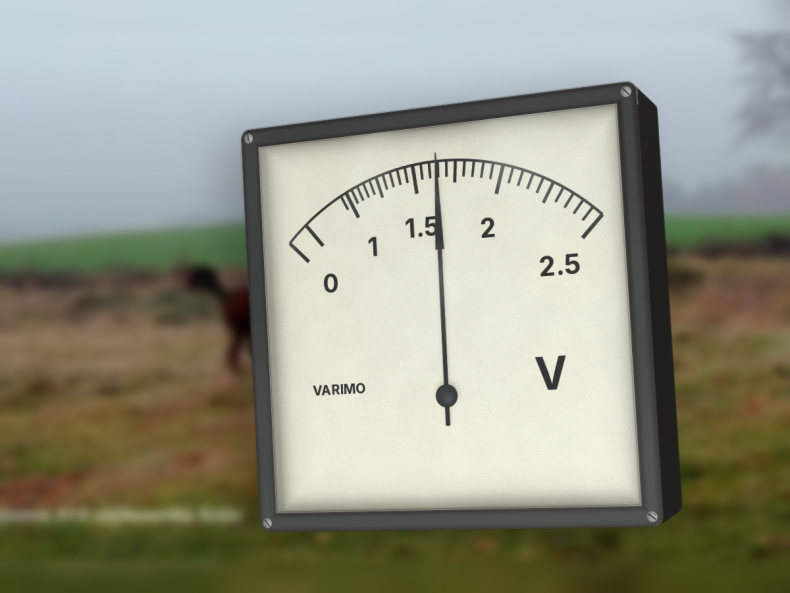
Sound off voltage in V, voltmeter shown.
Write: 1.65 V
